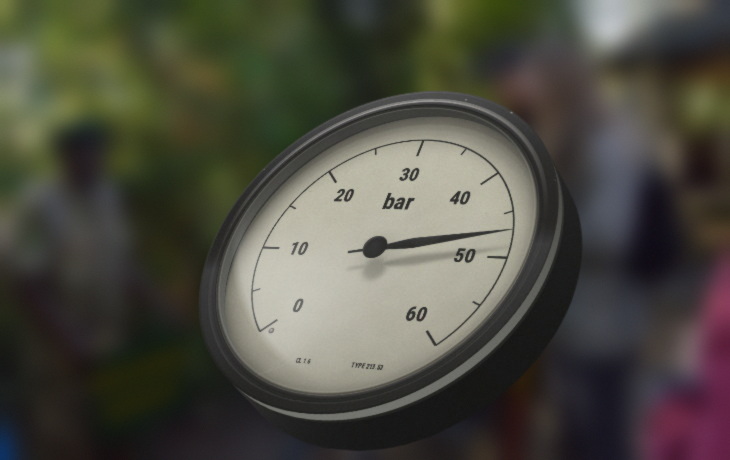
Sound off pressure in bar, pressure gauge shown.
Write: 47.5 bar
